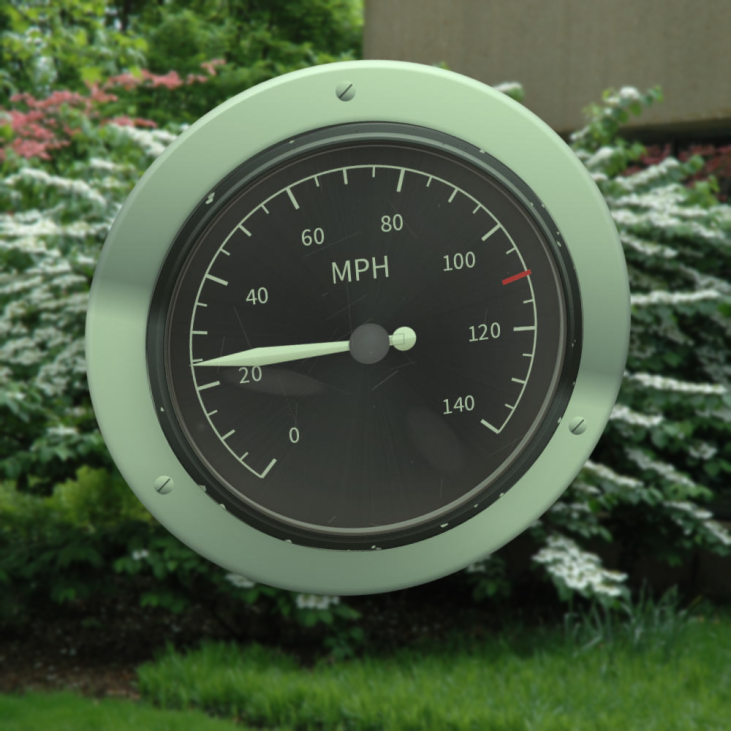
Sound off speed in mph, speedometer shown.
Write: 25 mph
